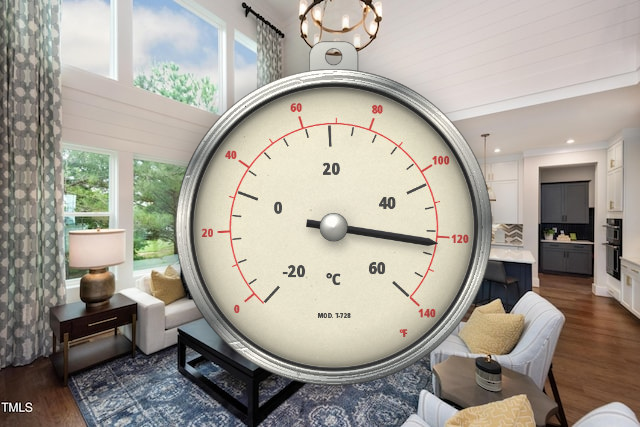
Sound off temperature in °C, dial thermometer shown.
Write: 50 °C
